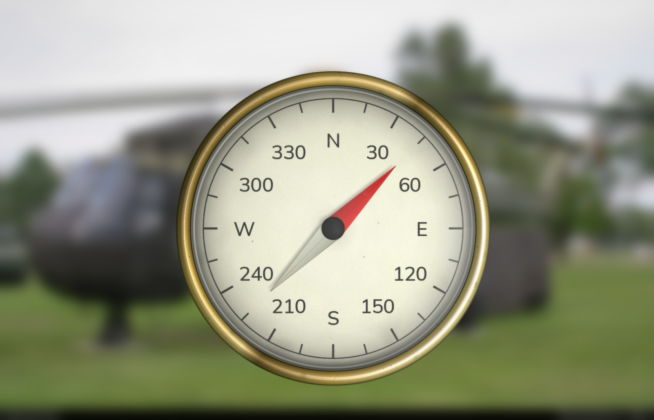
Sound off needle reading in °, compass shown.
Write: 45 °
